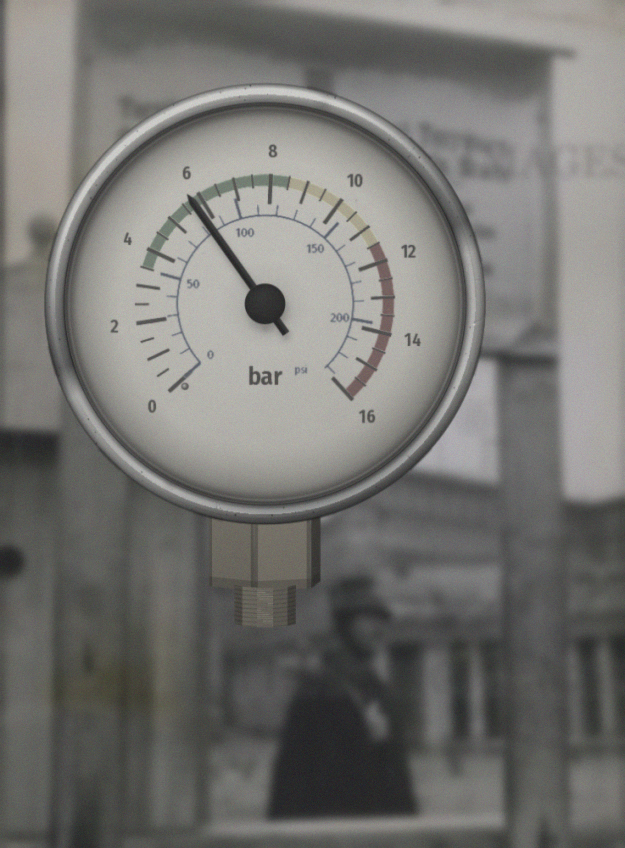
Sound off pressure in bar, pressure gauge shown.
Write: 5.75 bar
